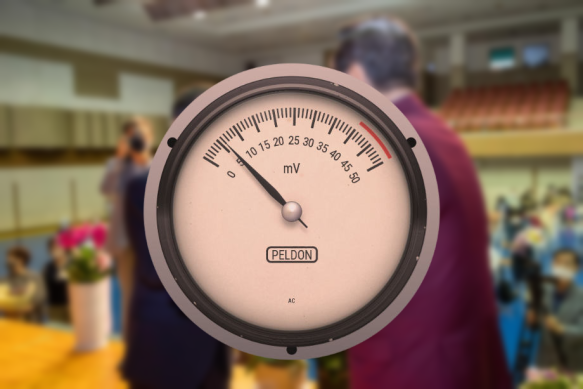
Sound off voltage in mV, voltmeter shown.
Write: 6 mV
